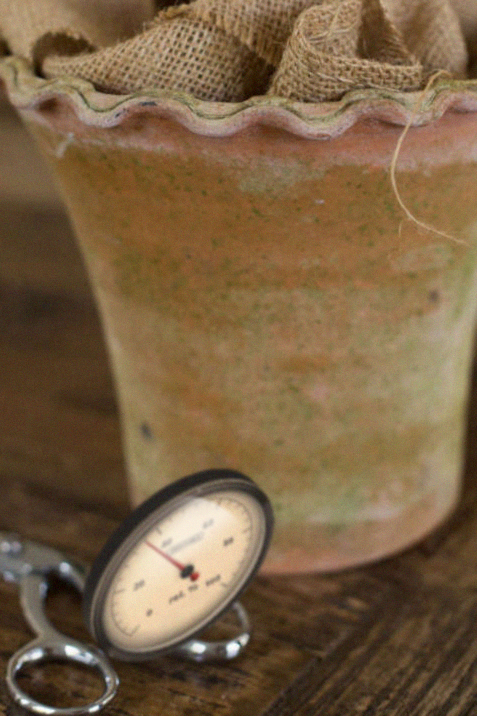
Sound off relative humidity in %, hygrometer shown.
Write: 36 %
